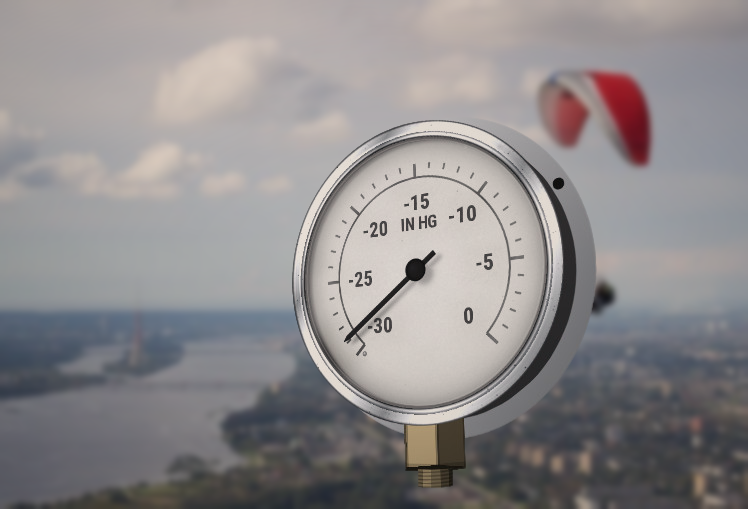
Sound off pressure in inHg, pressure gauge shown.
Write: -29 inHg
